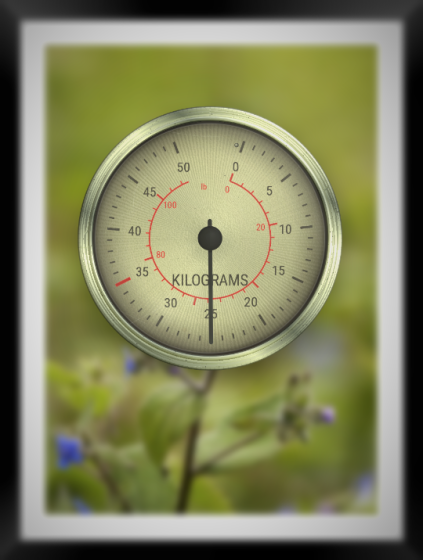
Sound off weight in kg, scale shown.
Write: 25 kg
